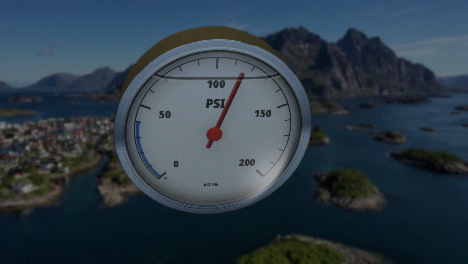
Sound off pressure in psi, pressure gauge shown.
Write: 115 psi
